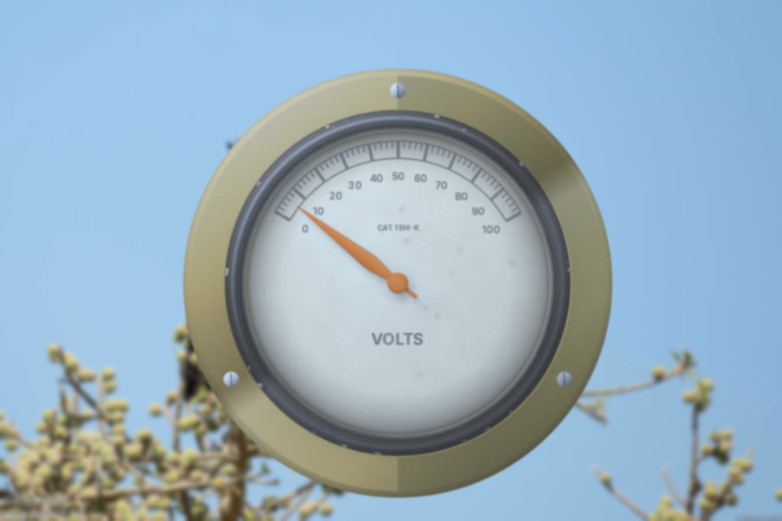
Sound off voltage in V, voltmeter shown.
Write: 6 V
